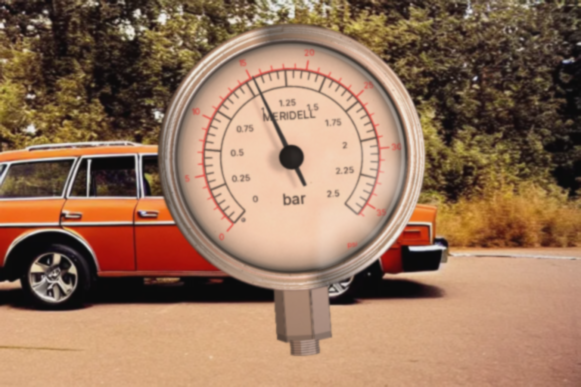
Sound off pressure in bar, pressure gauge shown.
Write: 1.05 bar
